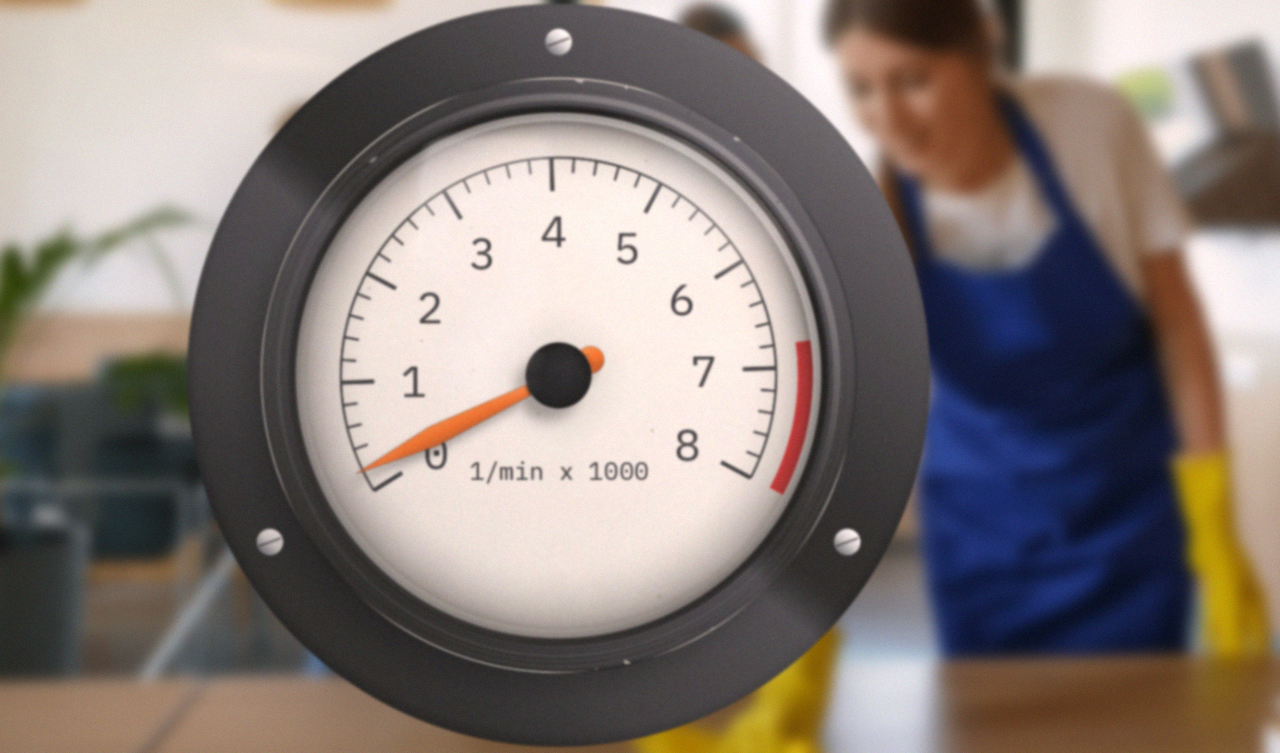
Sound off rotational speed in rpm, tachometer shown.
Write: 200 rpm
